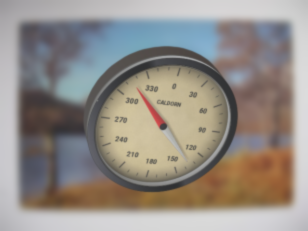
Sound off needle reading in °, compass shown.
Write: 315 °
